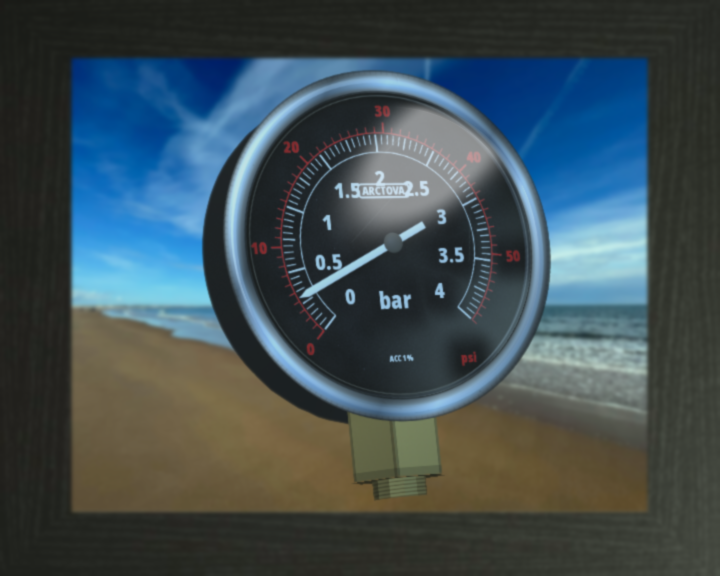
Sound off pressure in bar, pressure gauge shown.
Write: 0.3 bar
